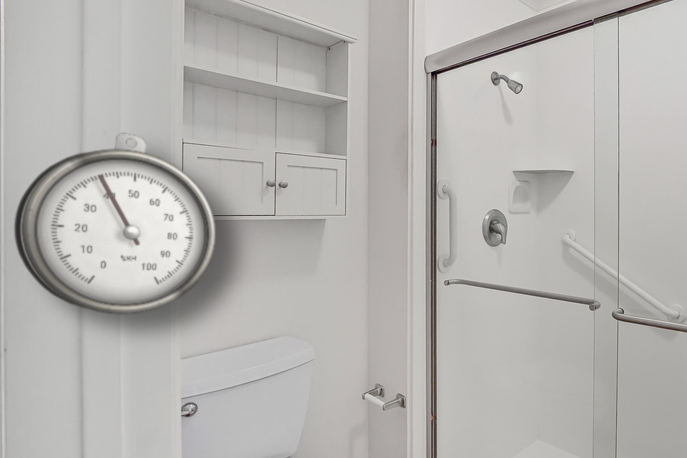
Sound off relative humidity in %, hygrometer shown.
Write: 40 %
